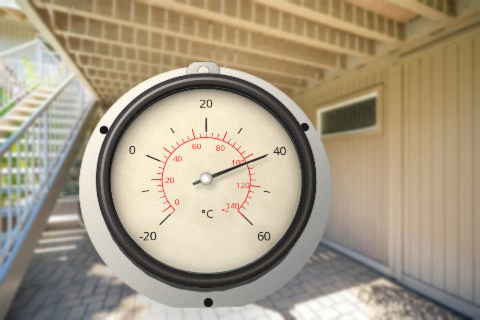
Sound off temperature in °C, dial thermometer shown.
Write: 40 °C
